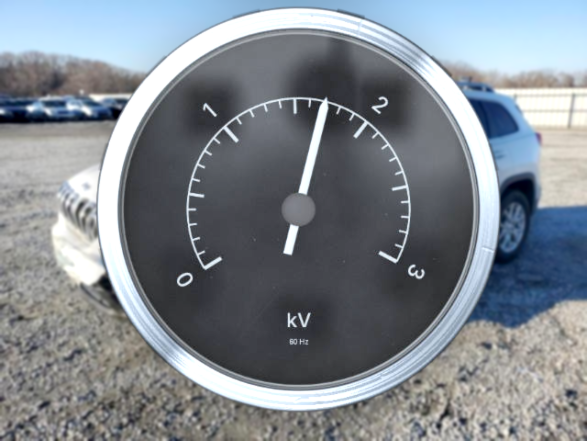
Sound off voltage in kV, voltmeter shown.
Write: 1.7 kV
